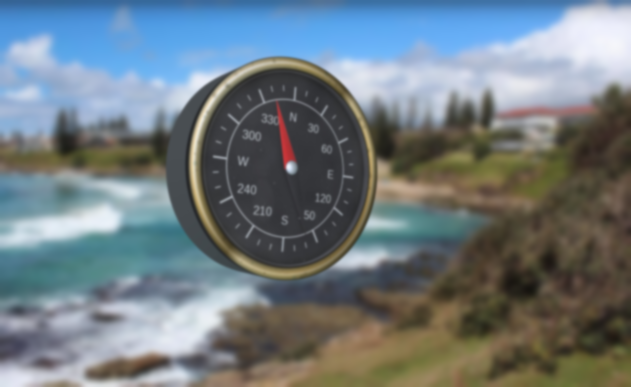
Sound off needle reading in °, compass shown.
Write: 340 °
